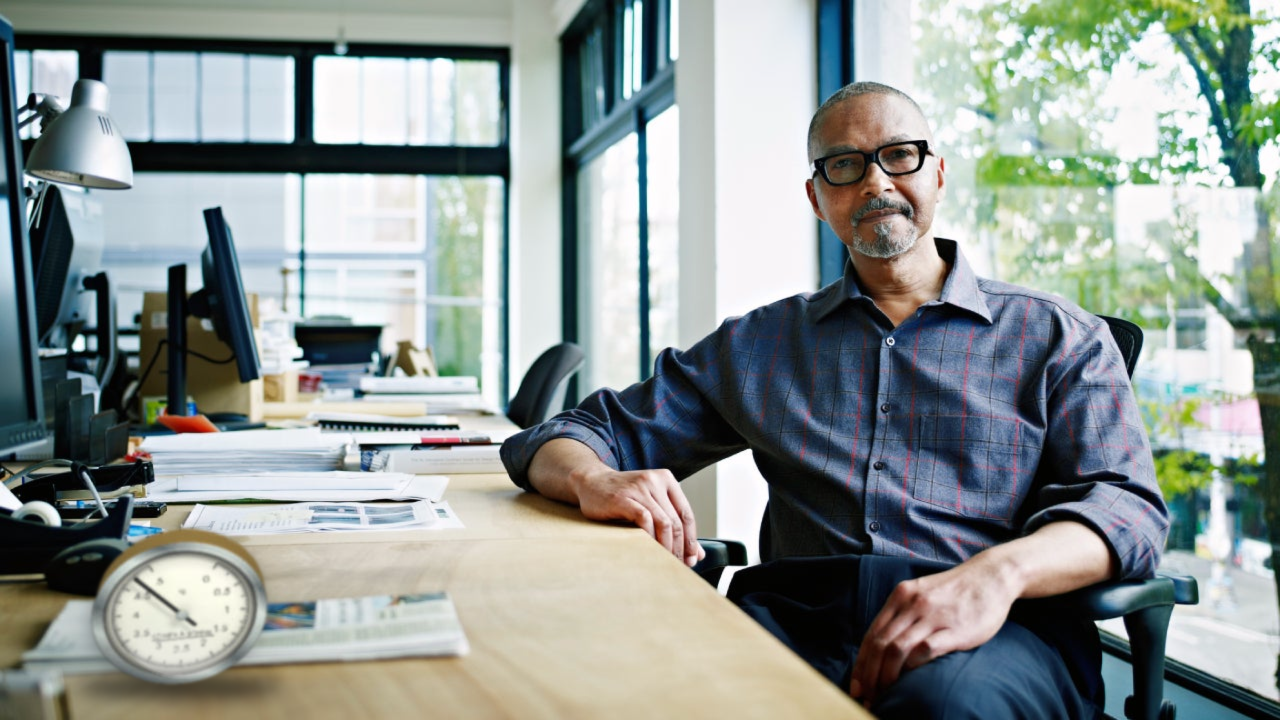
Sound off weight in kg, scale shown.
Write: 4.75 kg
